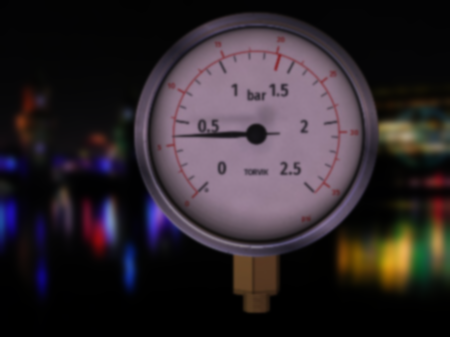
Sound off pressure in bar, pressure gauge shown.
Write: 0.4 bar
